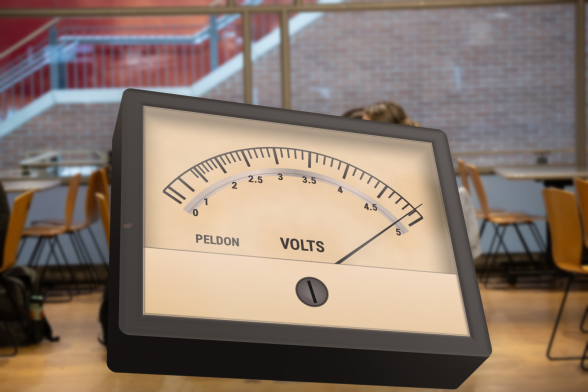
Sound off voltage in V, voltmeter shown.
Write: 4.9 V
